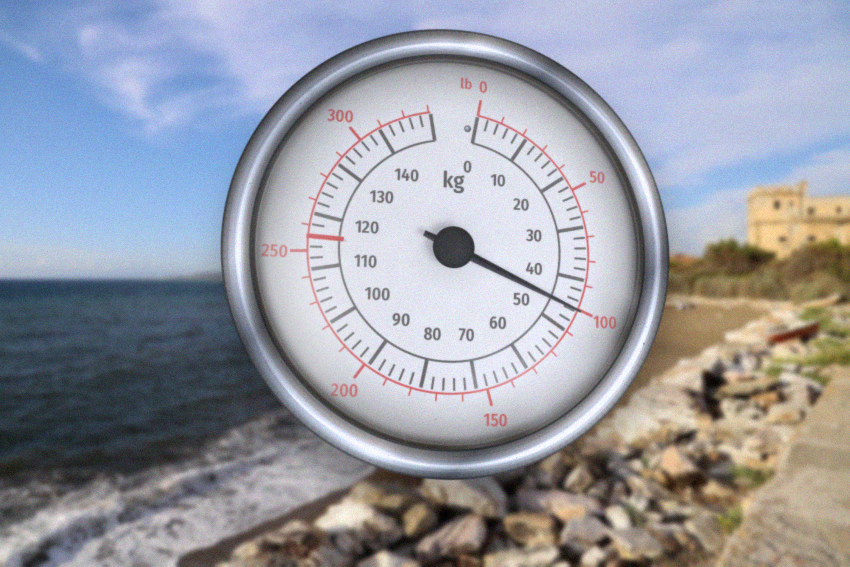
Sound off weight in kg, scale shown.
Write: 46 kg
